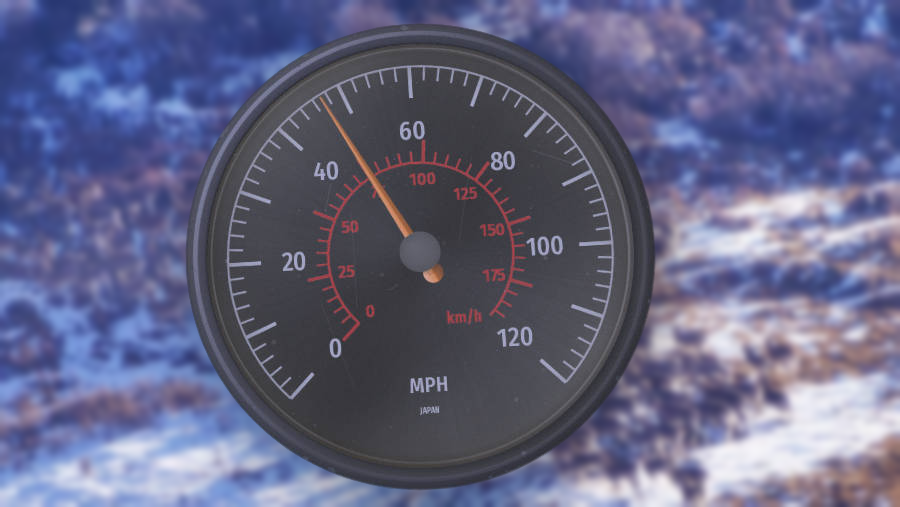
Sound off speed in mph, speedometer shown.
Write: 47 mph
